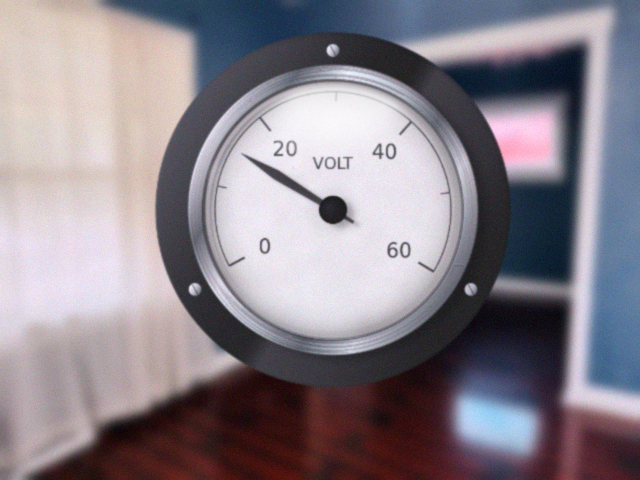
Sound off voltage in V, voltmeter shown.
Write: 15 V
